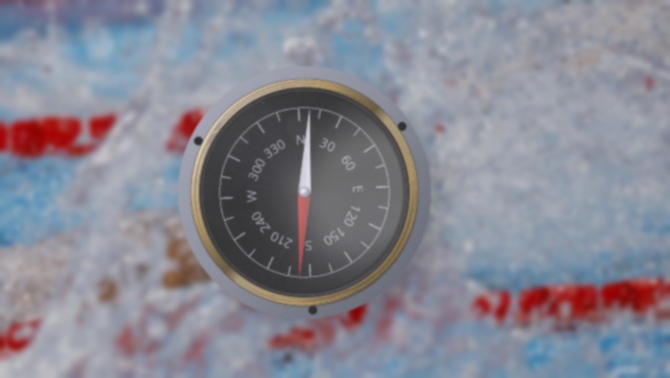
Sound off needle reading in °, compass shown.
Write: 187.5 °
